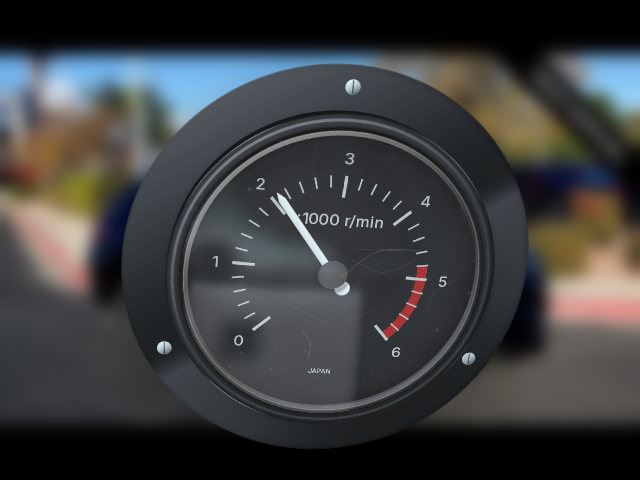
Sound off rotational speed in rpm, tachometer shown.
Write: 2100 rpm
